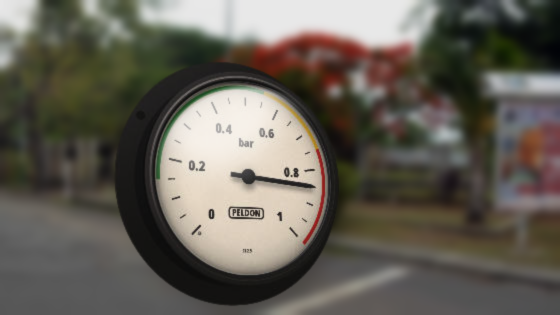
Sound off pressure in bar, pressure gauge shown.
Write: 0.85 bar
